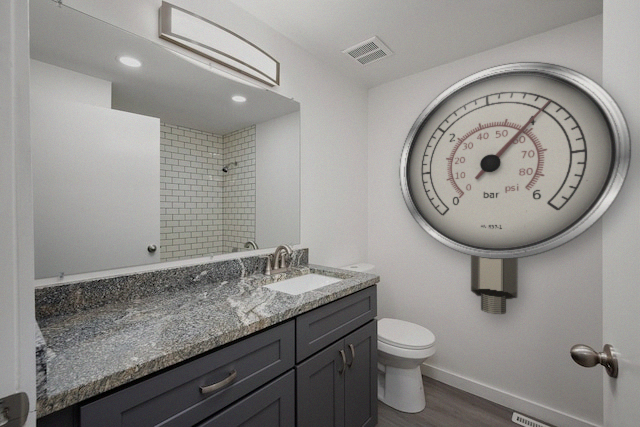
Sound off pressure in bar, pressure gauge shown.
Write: 4 bar
